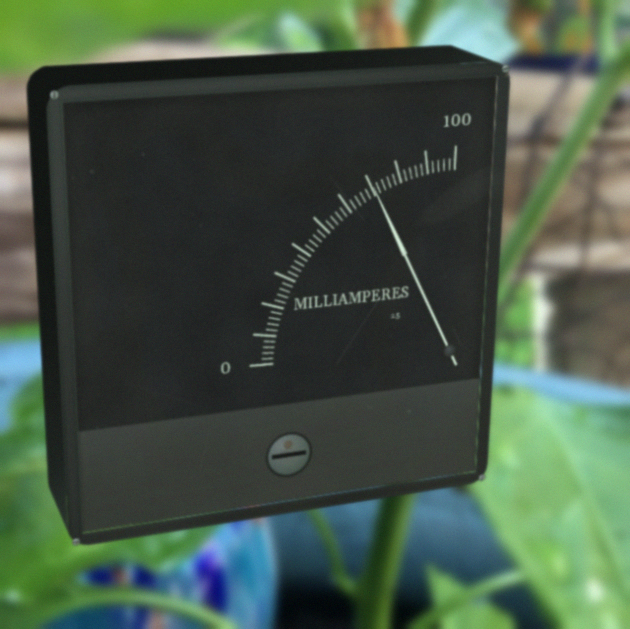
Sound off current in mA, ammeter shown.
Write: 70 mA
